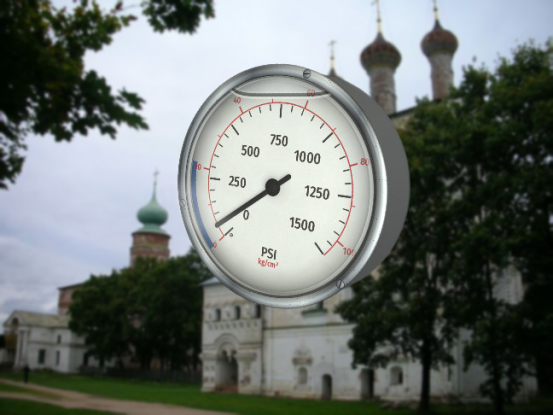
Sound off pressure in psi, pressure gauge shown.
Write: 50 psi
